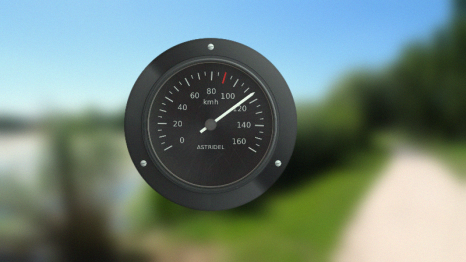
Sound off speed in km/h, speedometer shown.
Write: 115 km/h
